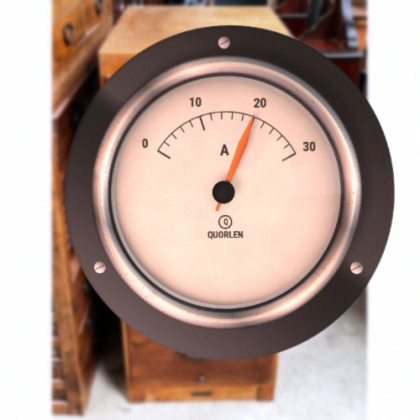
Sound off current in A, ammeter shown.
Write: 20 A
